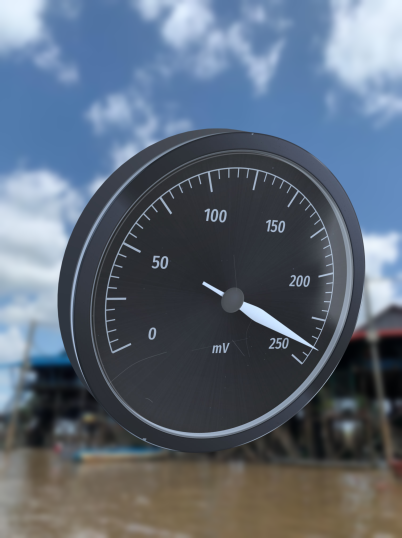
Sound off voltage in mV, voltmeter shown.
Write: 240 mV
